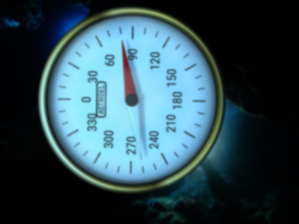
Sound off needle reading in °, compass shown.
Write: 80 °
